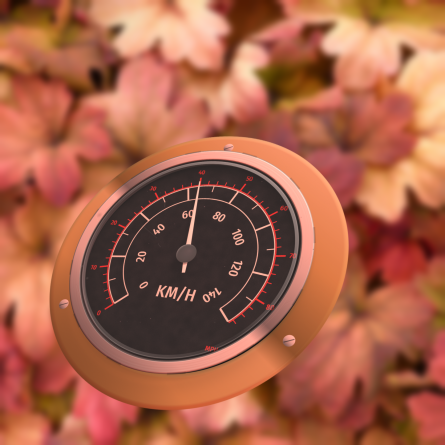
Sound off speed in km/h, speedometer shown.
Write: 65 km/h
